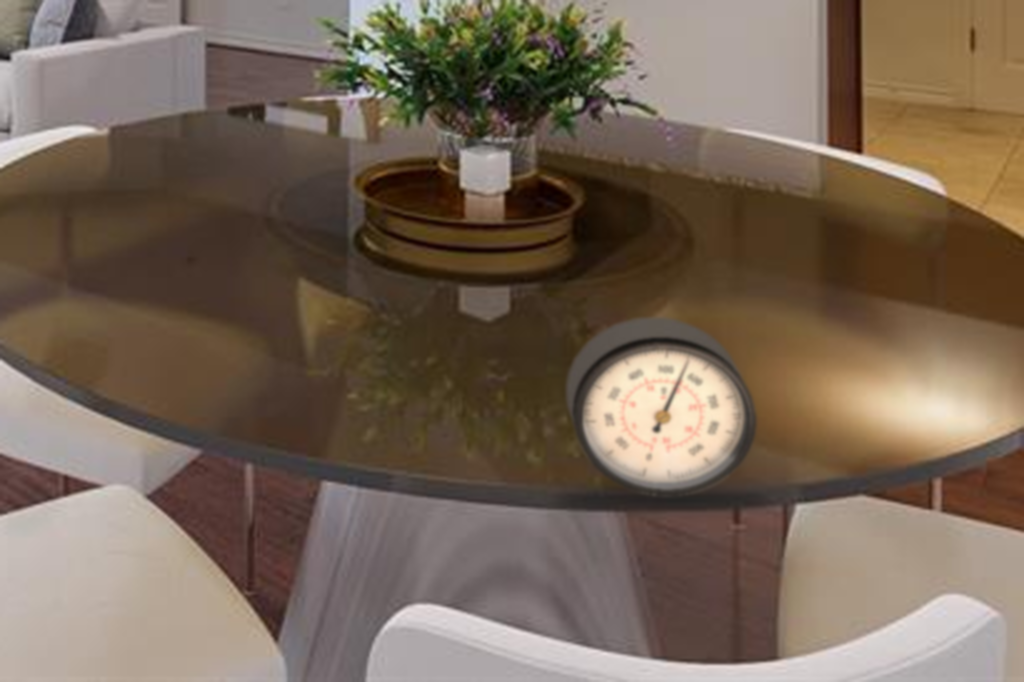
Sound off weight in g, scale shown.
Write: 550 g
